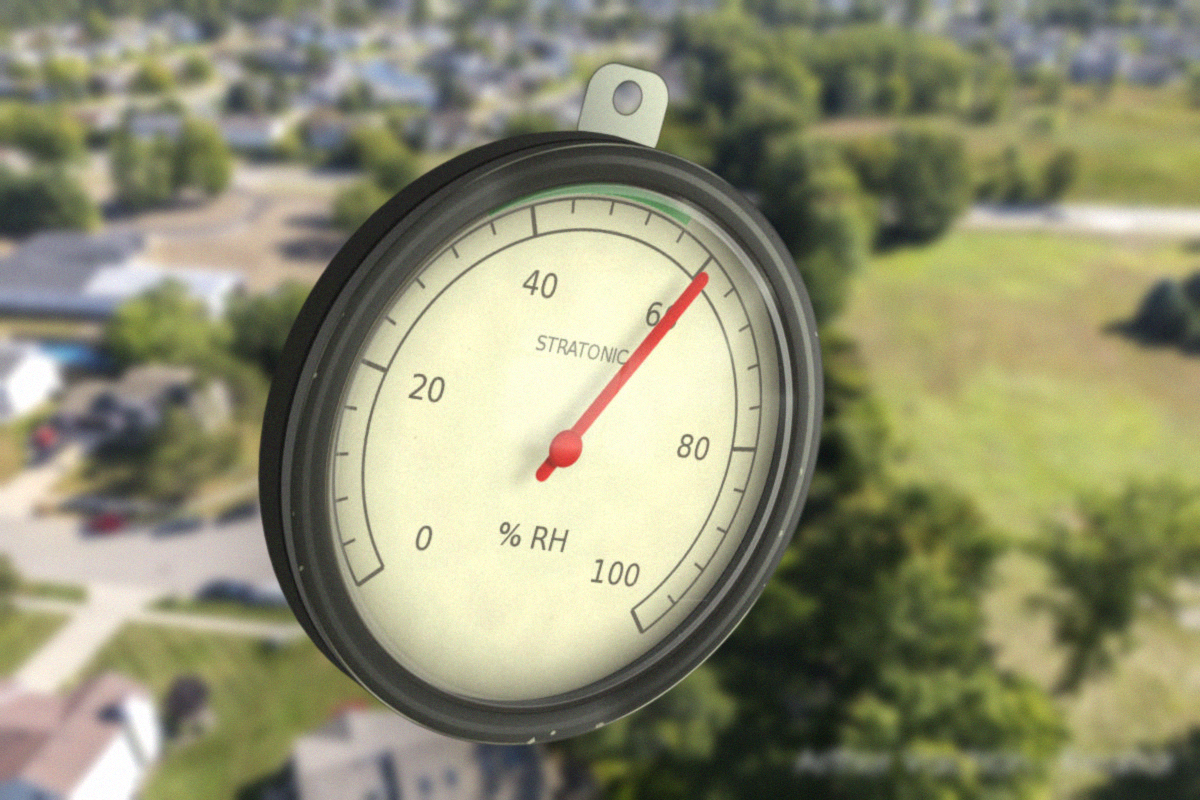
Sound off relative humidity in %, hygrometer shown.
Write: 60 %
